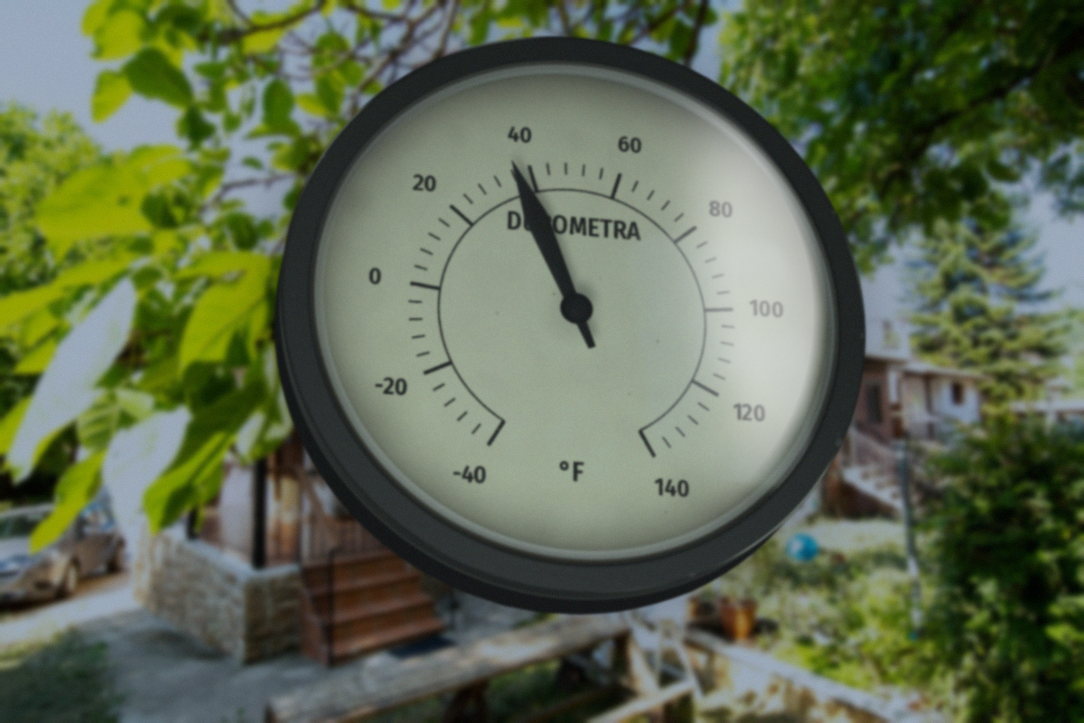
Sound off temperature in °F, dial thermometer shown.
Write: 36 °F
